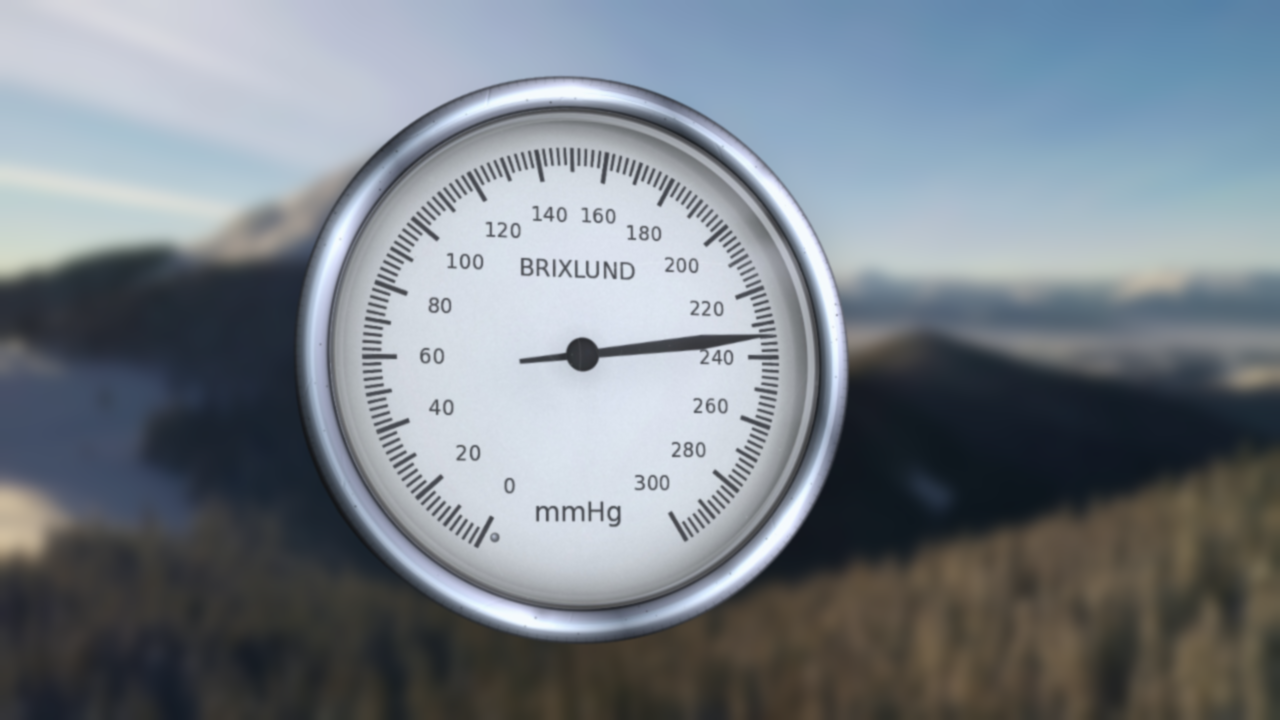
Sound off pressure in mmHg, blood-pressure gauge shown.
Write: 234 mmHg
